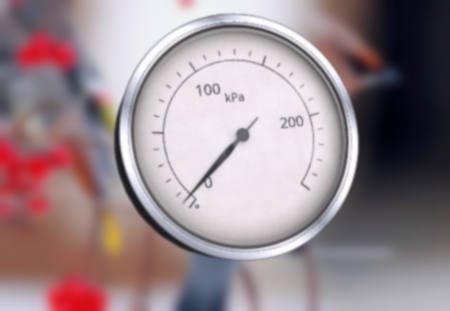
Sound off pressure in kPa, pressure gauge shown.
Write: 5 kPa
